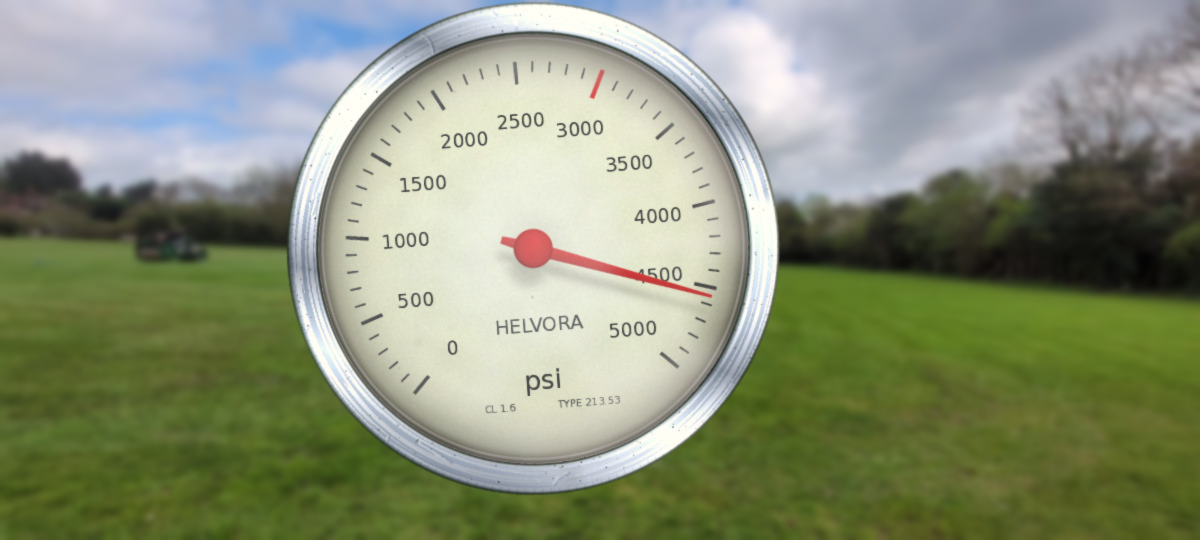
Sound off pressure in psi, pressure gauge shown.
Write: 4550 psi
